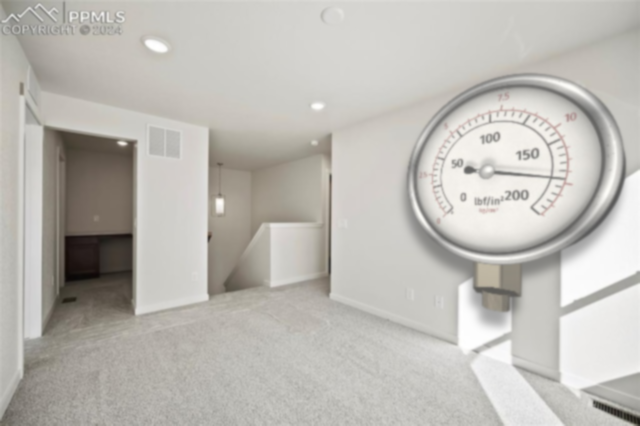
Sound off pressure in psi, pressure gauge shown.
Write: 175 psi
